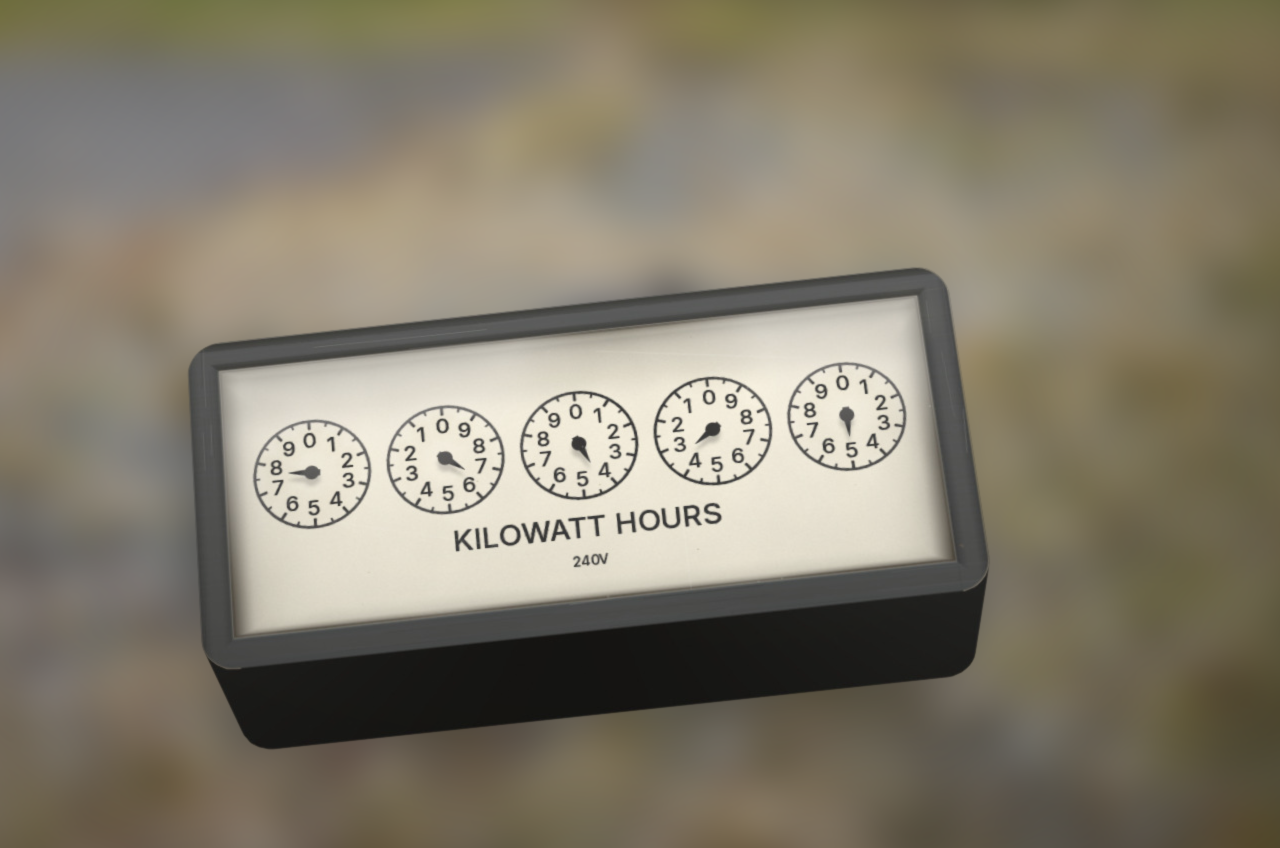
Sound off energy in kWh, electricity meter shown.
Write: 76435 kWh
